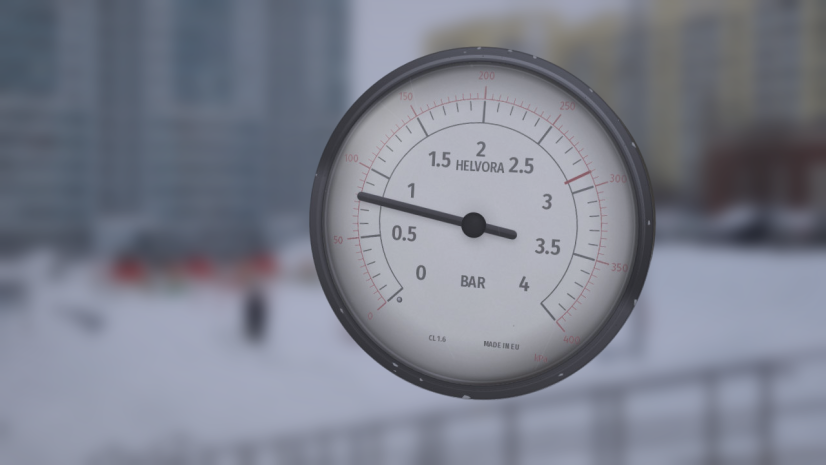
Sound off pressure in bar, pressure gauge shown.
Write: 0.8 bar
